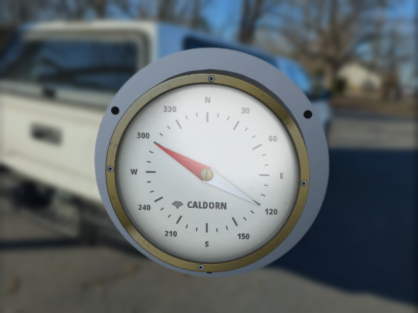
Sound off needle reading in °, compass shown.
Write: 300 °
